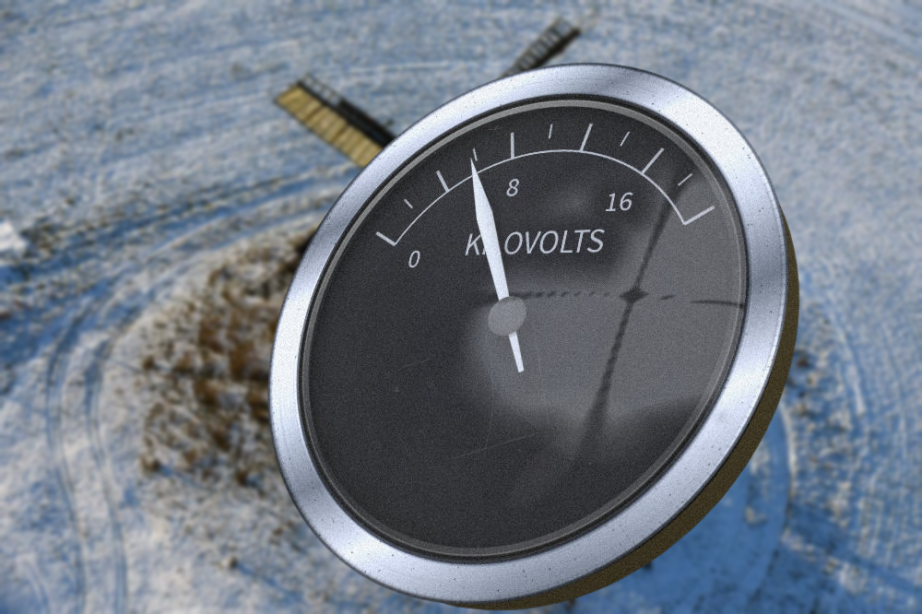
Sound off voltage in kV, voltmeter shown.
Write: 6 kV
